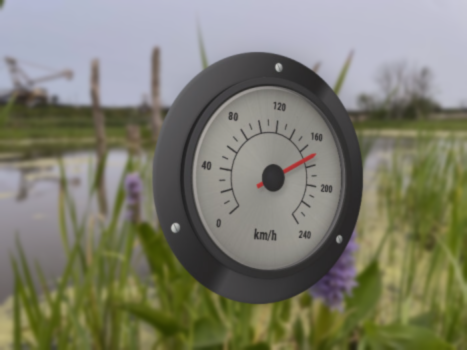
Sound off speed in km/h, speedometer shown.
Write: 170 km/h
